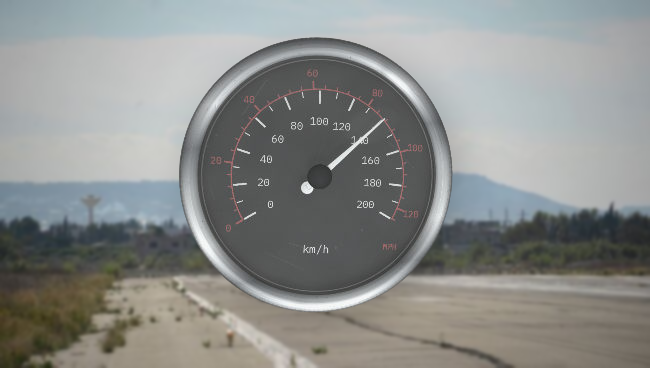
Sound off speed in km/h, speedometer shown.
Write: 140 km/h
